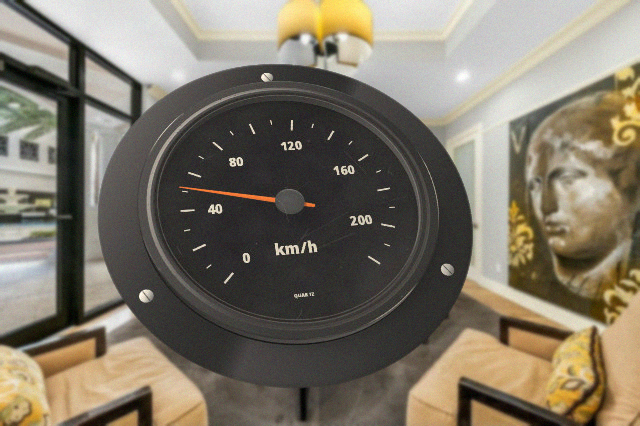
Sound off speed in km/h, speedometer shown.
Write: 50 km/h
